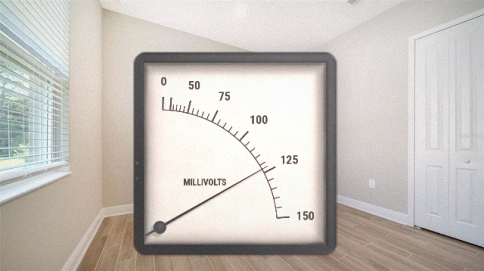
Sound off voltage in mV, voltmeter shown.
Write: 122.5 mV
